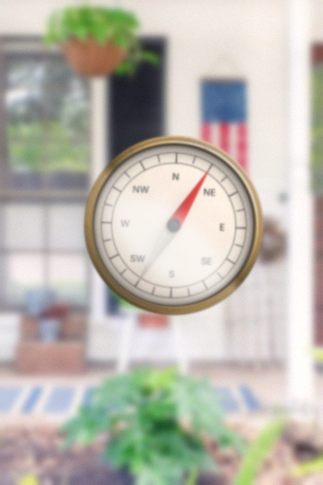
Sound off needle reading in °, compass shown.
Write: 30 °
